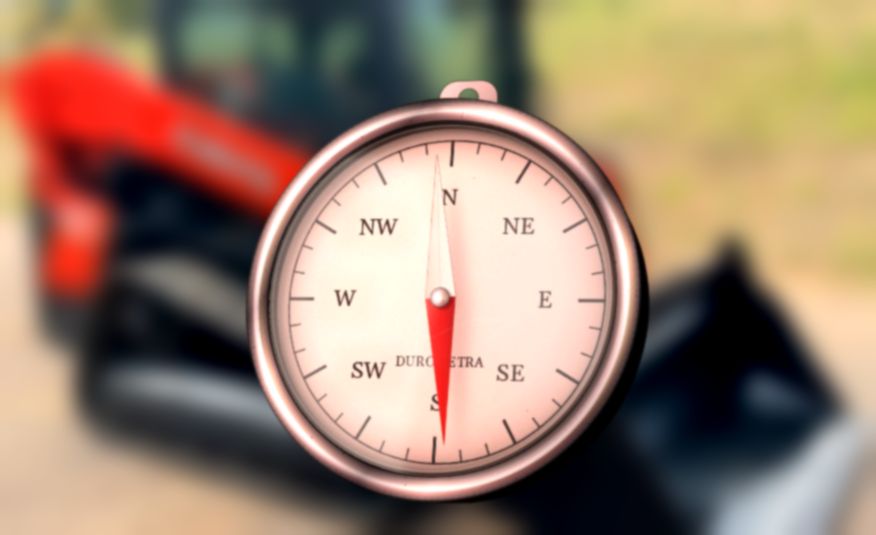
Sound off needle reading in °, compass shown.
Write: 175 °
